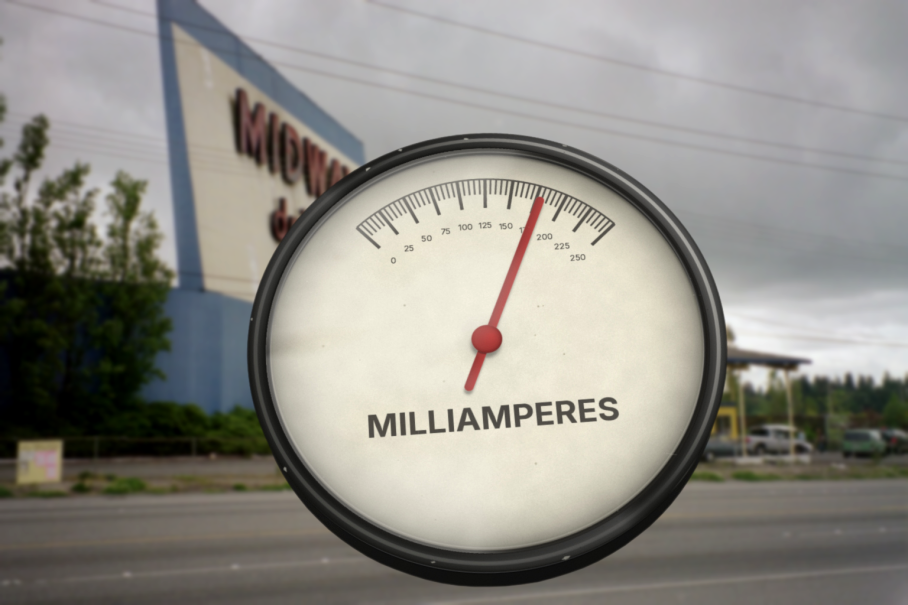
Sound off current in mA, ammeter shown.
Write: 180 mA
